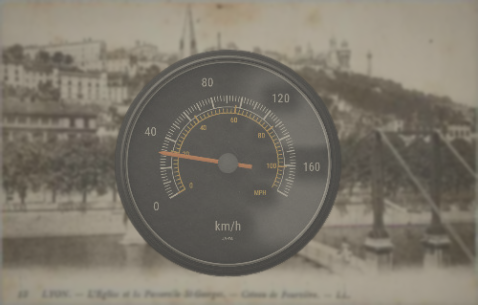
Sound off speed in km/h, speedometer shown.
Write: 30 km/h
